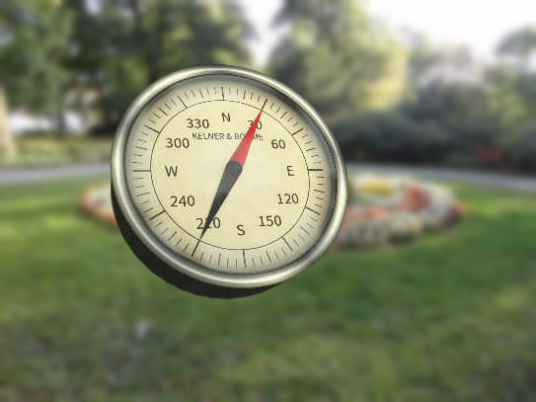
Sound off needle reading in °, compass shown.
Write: 30 °
